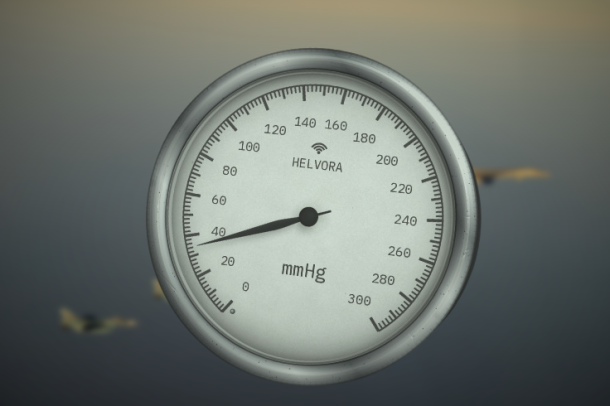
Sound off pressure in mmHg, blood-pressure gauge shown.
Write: 34 mmHg
